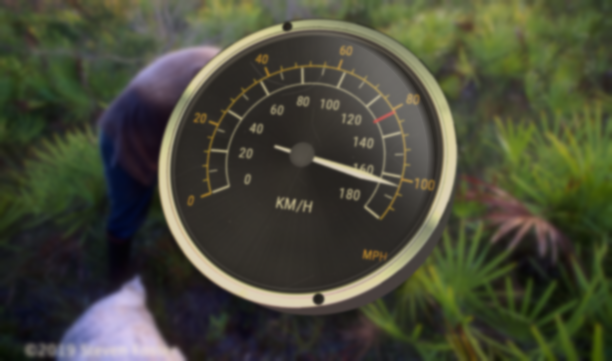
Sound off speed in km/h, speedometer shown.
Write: 165 km/h
